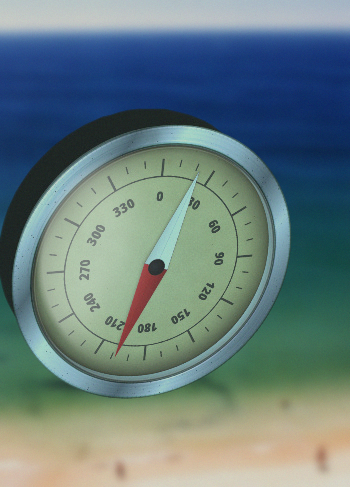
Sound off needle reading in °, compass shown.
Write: 200 °
